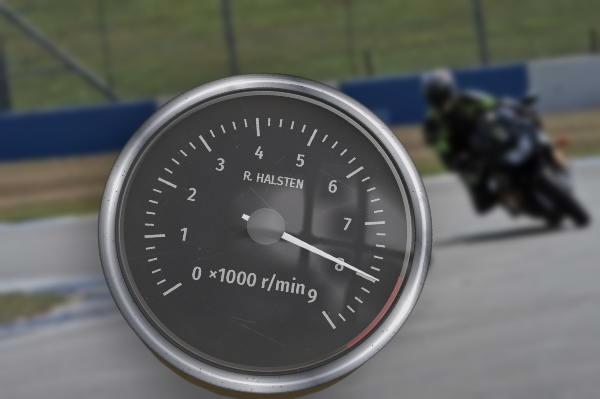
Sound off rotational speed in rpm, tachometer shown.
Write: 8000 rpm
